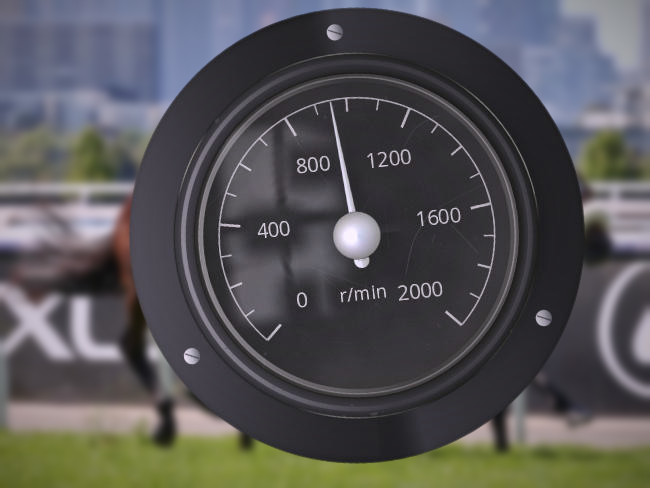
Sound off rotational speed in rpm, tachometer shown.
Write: 950 rpm
